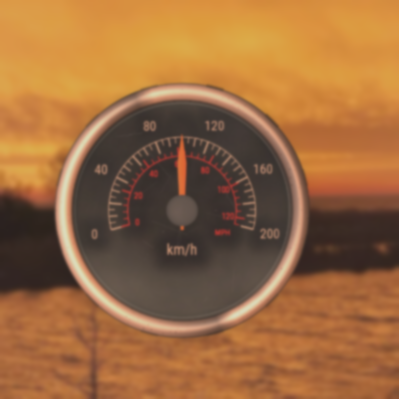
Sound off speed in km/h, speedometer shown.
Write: 100 km/h
